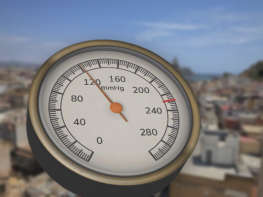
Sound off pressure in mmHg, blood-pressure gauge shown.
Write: 120 mmHg
